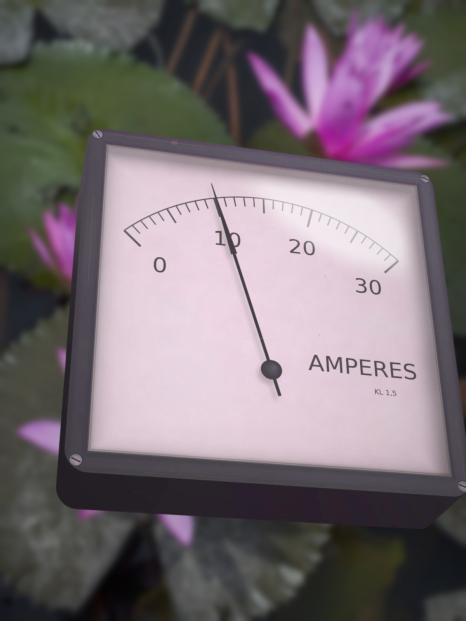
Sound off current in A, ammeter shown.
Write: 10 A
